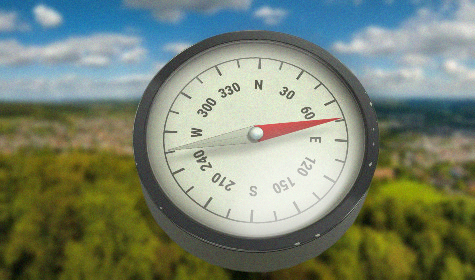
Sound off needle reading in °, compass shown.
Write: 75 °
